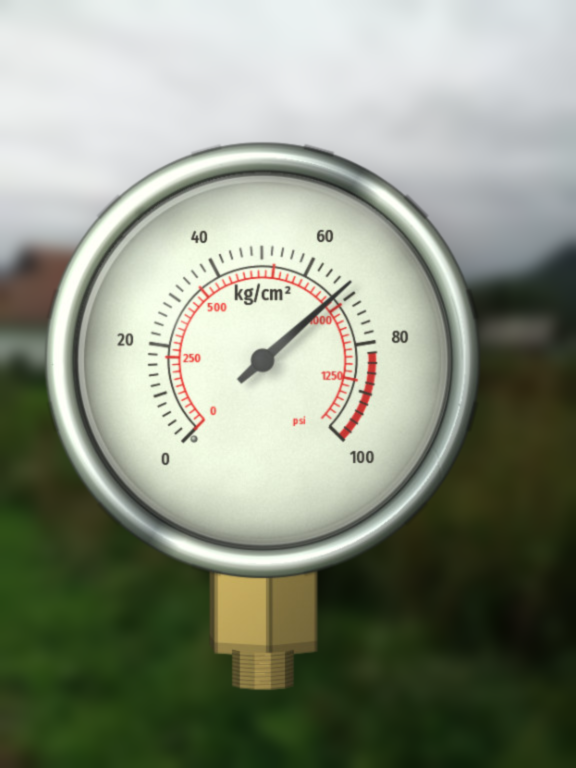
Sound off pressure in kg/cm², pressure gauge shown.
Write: 68 kg/cm²
